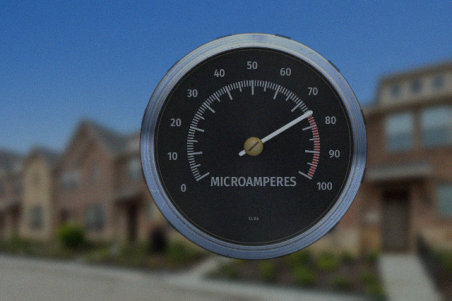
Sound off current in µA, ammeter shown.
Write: 75 µA
